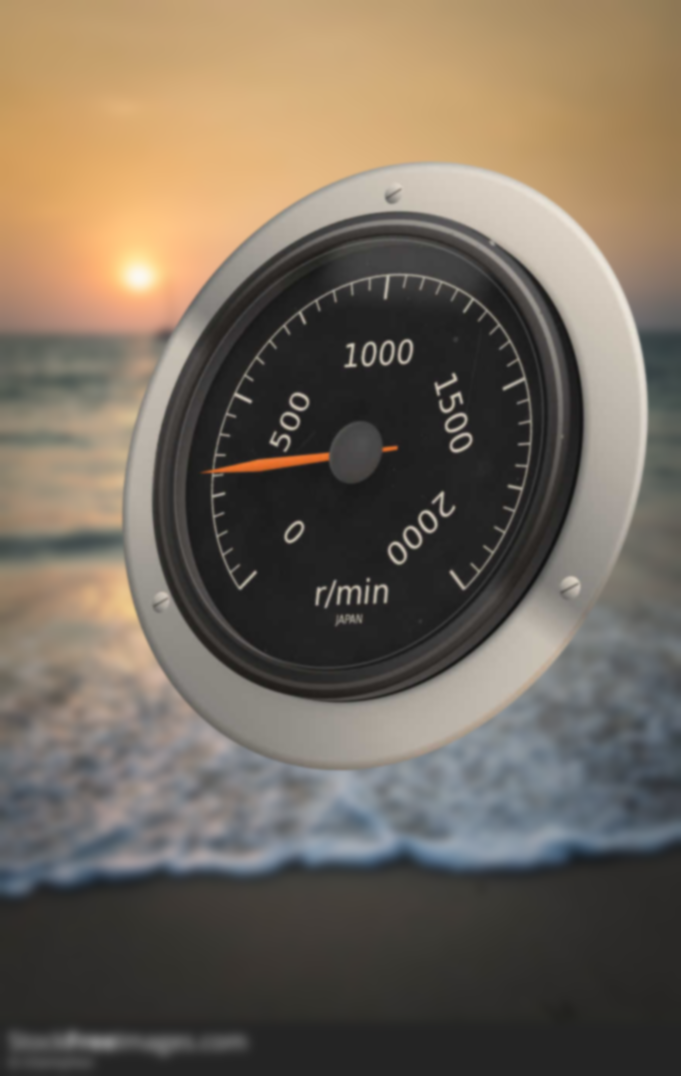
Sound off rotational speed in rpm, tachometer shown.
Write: 300 rpm
